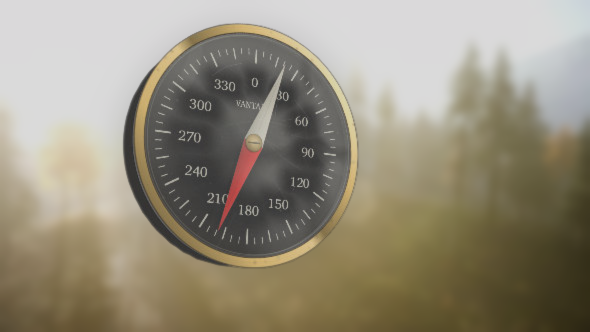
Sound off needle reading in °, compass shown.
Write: 200 °
